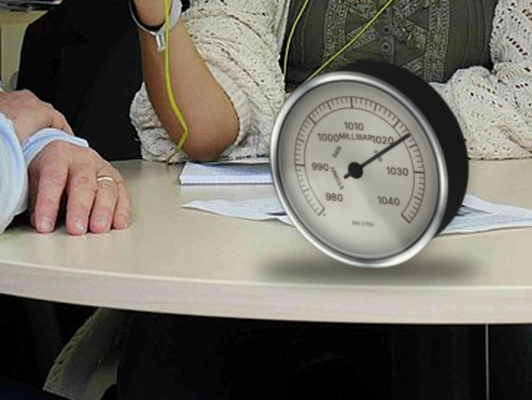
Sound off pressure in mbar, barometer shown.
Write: 1023 mbar
